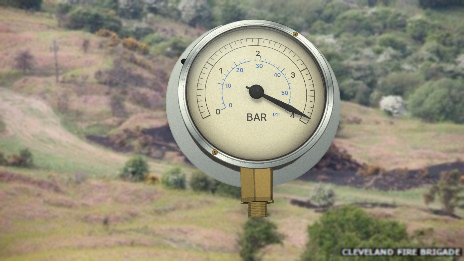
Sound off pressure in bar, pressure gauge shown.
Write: 3.9 bar
